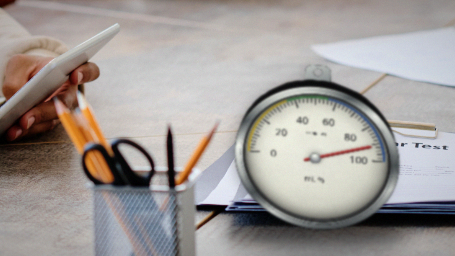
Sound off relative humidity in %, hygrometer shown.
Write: 90 %
